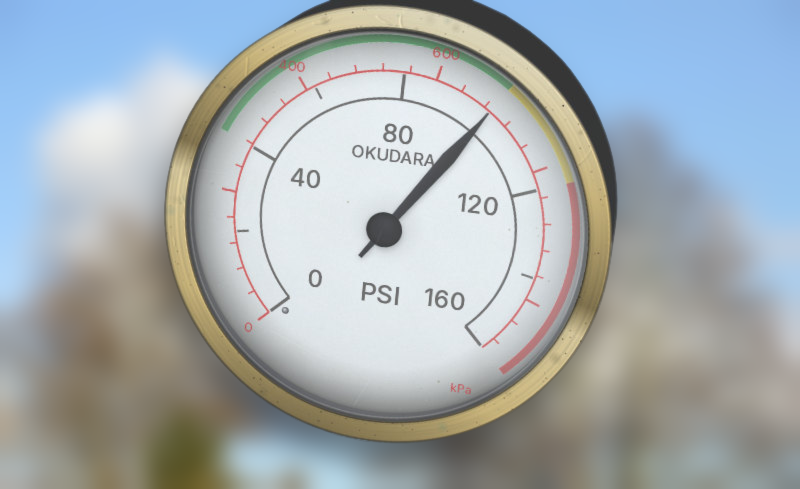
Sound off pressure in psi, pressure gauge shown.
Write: 100 psi
